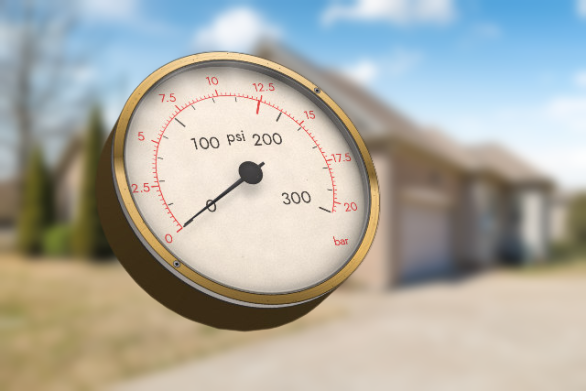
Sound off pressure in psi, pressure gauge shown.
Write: 0 psi
